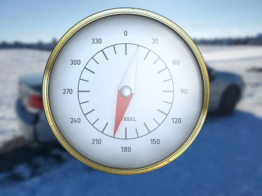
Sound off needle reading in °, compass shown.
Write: 195 °
